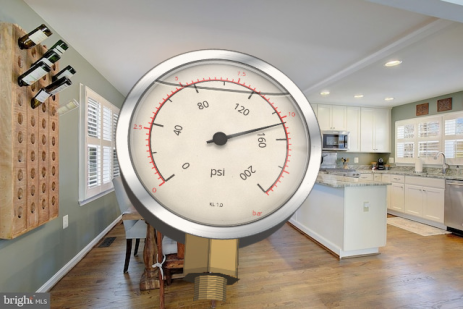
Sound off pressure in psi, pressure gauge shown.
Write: 150 psi
